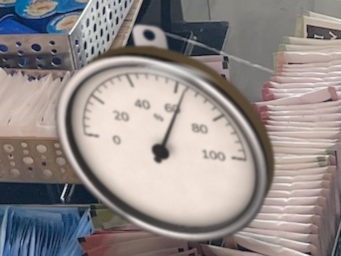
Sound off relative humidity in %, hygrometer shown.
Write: 64 %
